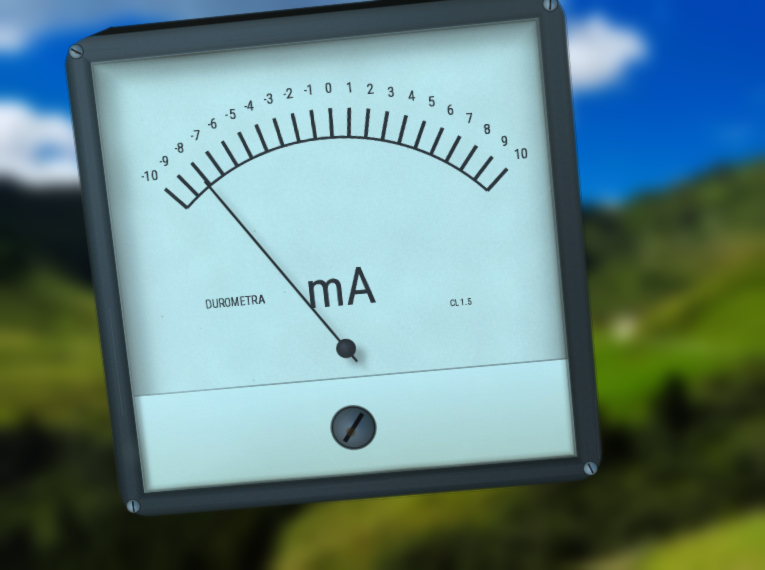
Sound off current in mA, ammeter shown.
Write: -8 mA
